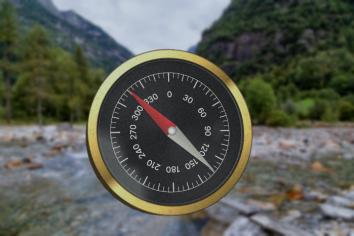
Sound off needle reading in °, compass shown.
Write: 315 °
